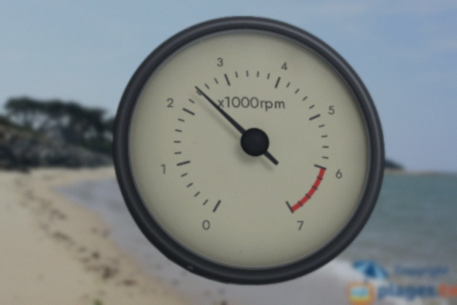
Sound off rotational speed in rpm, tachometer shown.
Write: 2400 rpm
